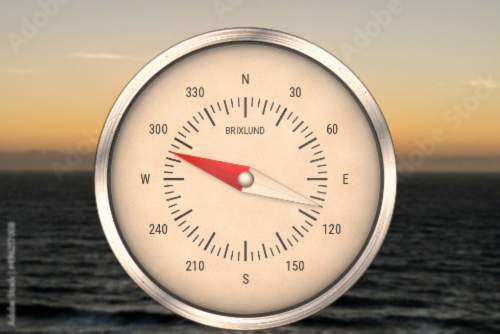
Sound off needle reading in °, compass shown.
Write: 290 °
